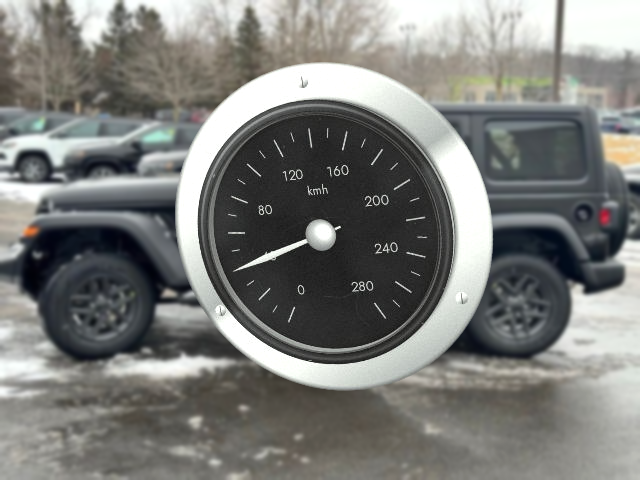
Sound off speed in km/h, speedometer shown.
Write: 40 km/h
